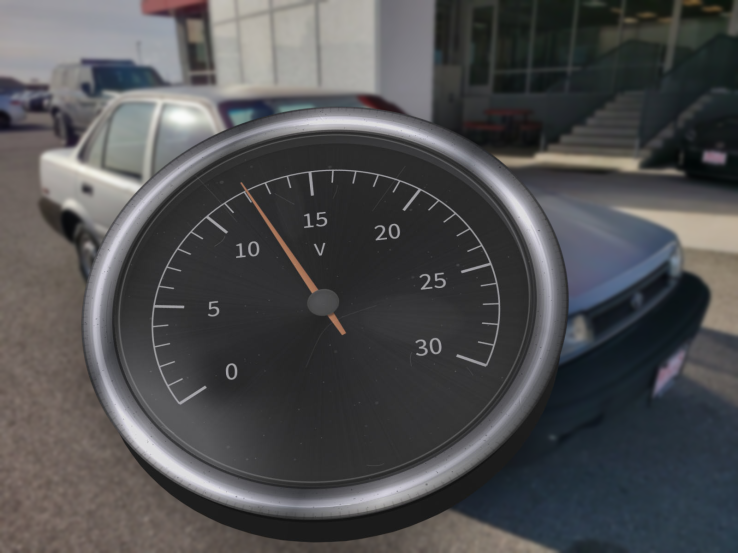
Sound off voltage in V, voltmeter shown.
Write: 12 V
